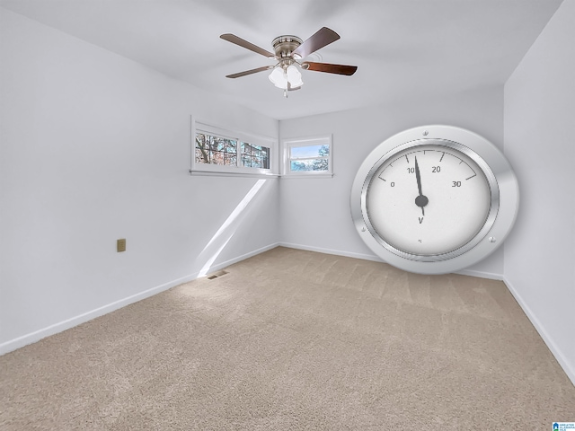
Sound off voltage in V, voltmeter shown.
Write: 12.5 V
